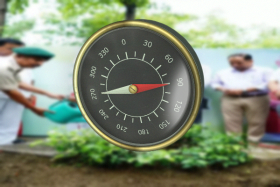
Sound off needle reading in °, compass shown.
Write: 90 °
